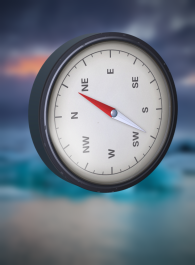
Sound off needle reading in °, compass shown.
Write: 30 °
